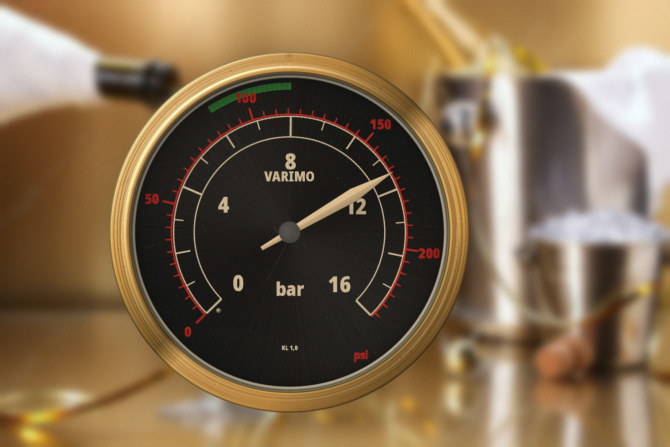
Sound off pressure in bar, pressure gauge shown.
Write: 11.5 bar
